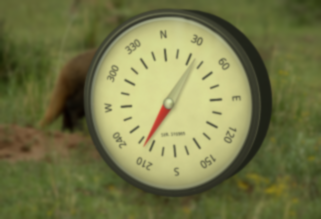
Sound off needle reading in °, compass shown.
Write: 217.5 °
